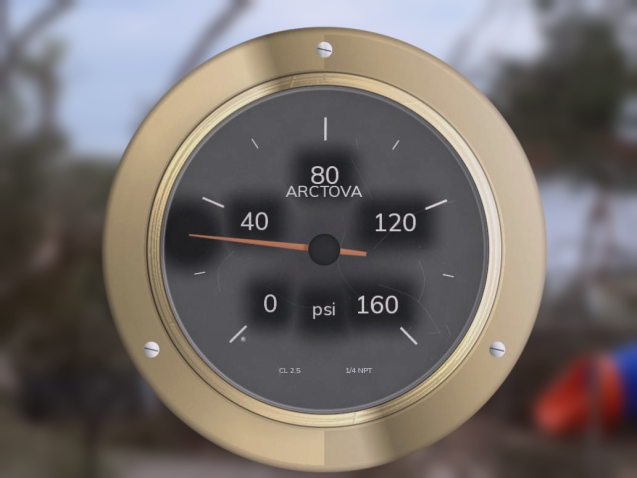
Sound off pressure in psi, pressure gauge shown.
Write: 30 psi
